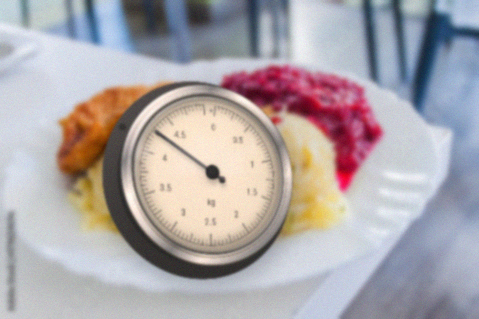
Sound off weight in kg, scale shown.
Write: 4.25 kg
